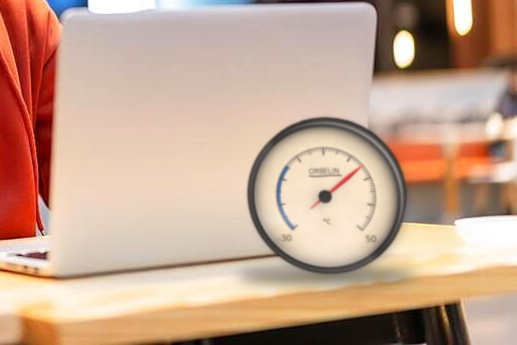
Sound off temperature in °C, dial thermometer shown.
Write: 25 °C
